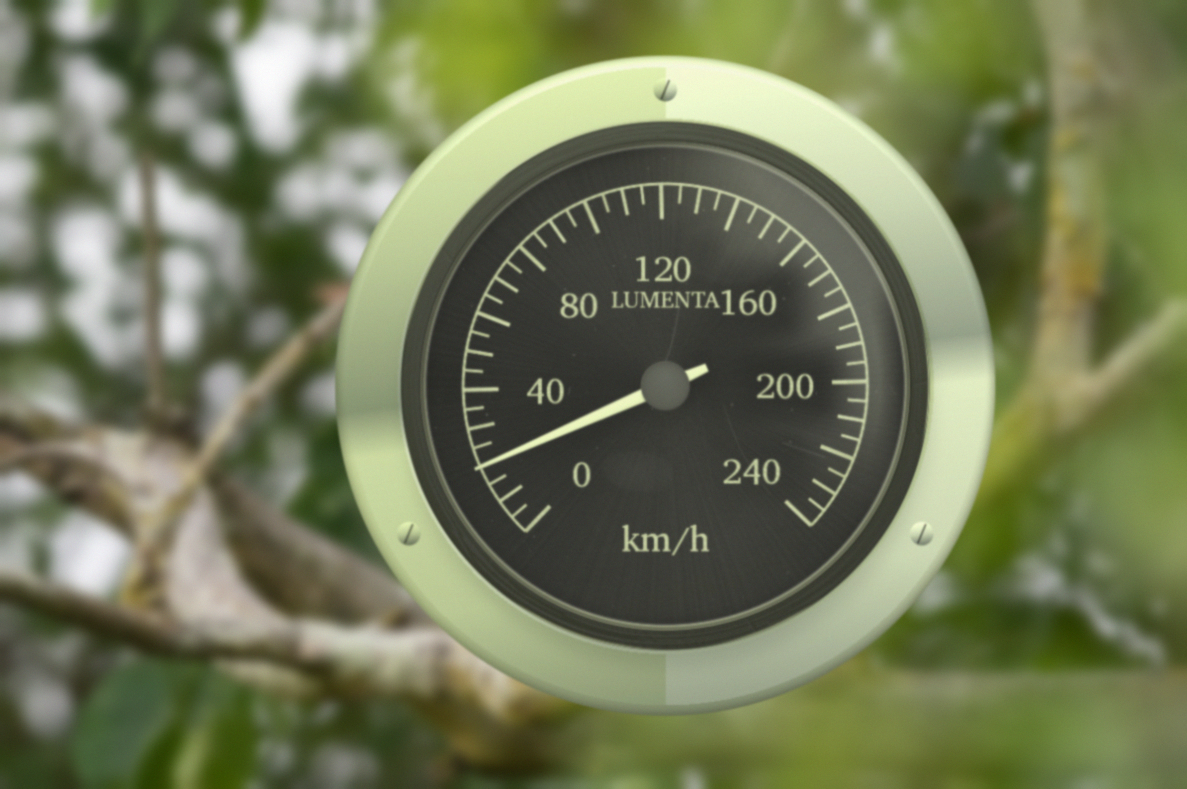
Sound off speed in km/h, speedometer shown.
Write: 20 km/h
